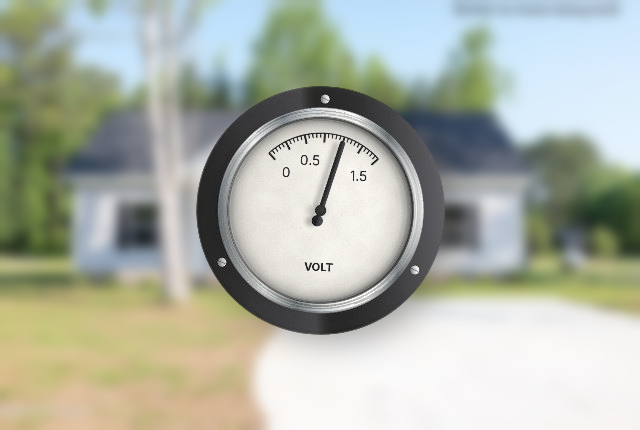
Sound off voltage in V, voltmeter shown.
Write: 1 V
